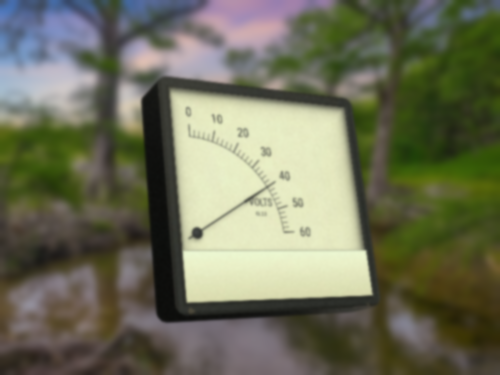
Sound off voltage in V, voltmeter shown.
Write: 40 V
